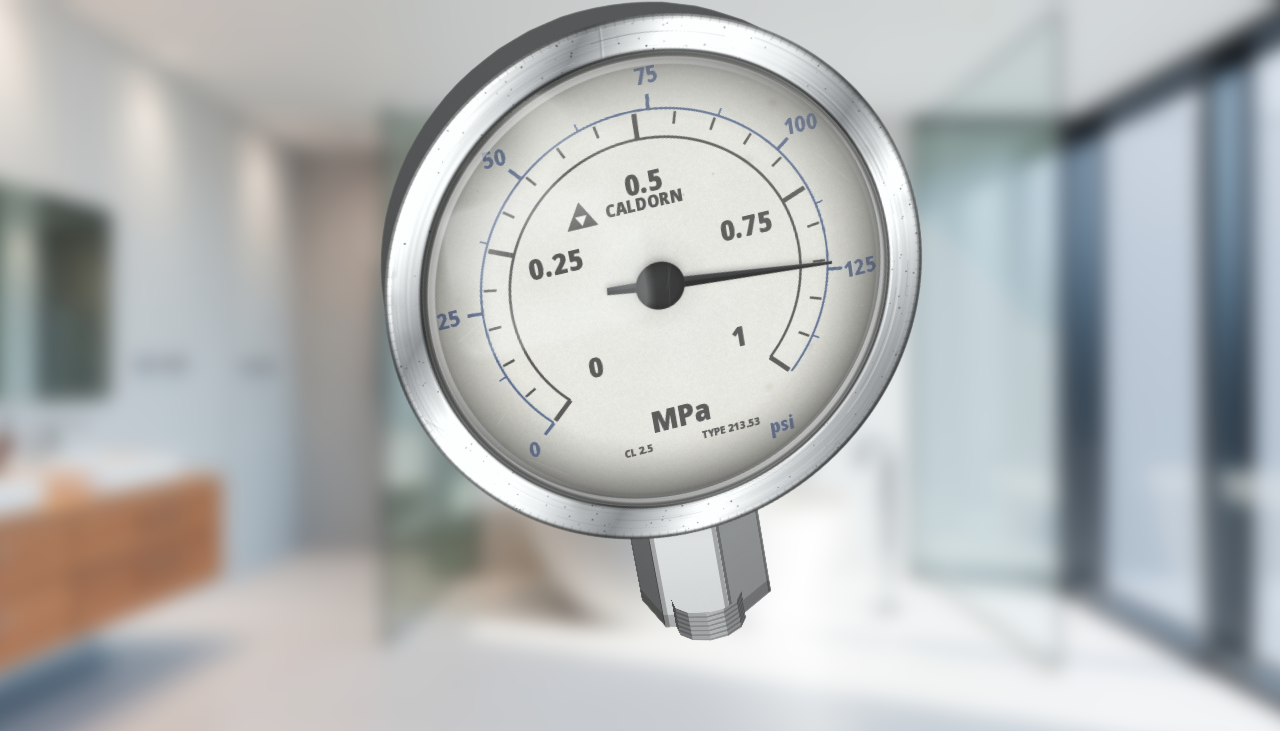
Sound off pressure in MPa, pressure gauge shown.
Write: 0.85 MPa
